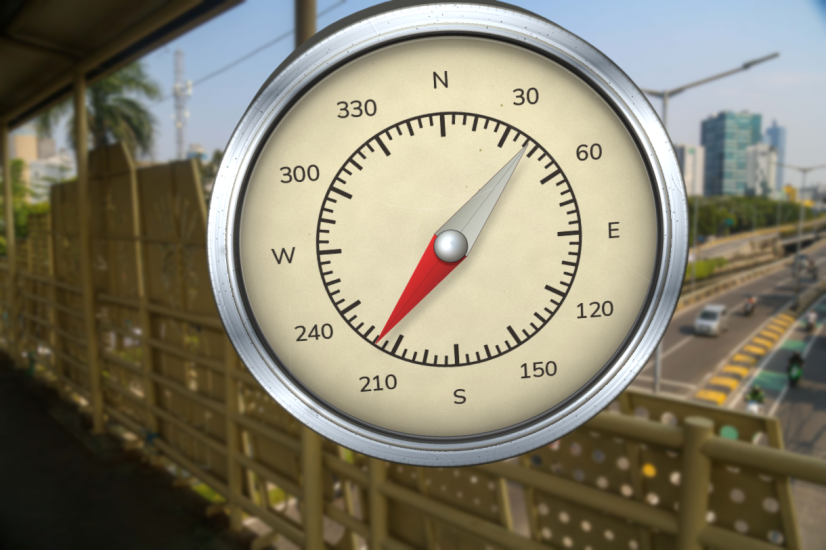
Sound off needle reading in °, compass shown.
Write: 220 °
